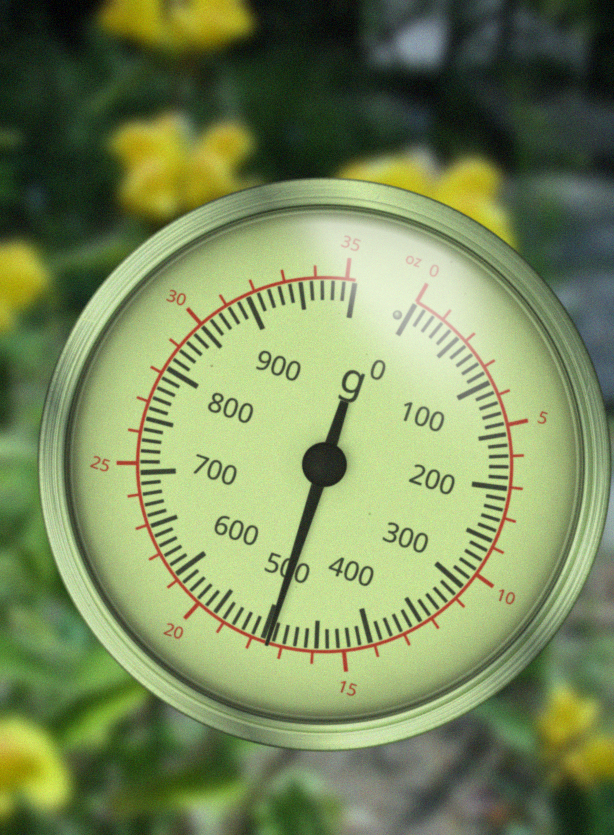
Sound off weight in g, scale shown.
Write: 495 g
